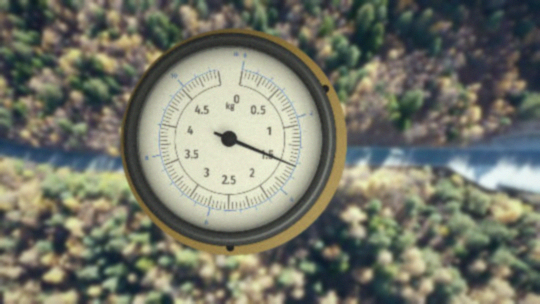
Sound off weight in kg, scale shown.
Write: 1.5 kg
